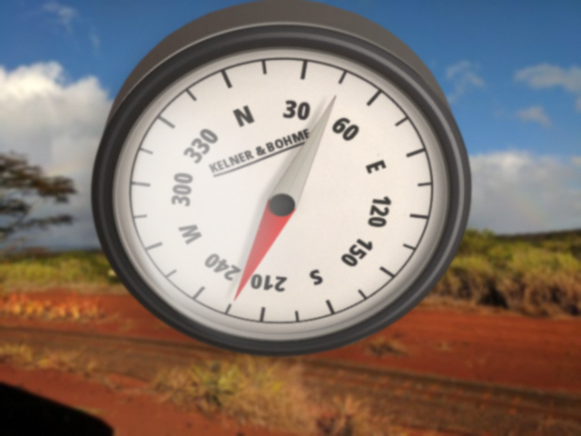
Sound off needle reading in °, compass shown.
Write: 225 °
